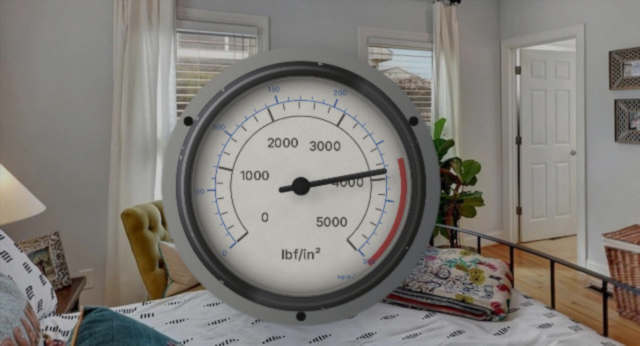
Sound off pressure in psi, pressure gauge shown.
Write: 3900 psi
